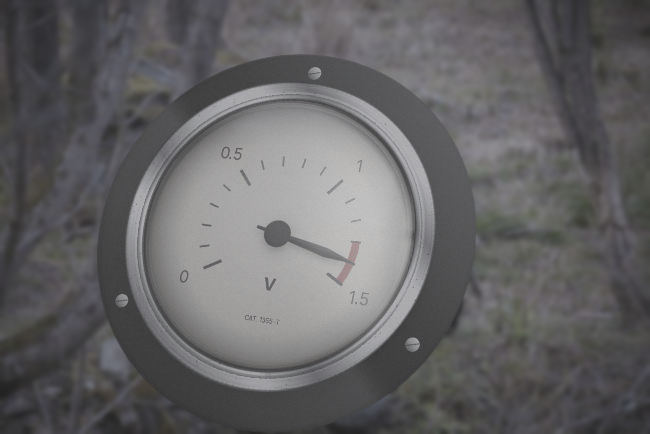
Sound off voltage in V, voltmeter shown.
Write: 1.4 V
